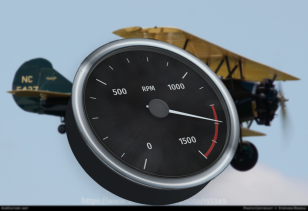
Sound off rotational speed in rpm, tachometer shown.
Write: 1300 rpm
